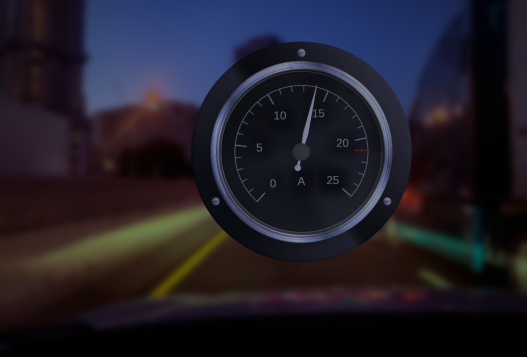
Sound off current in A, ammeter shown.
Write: 14 A
